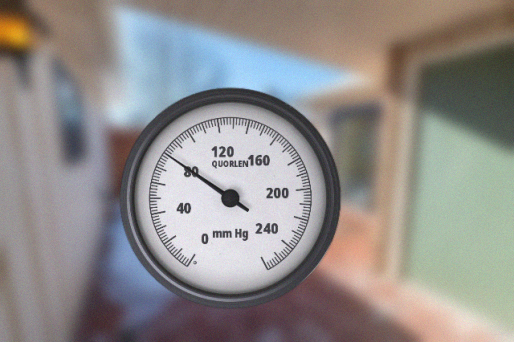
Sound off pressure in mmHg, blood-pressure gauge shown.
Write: 80 mmHg
